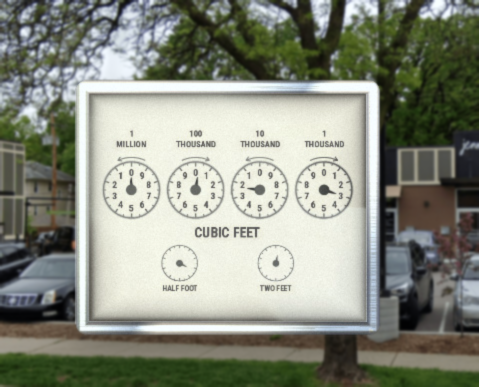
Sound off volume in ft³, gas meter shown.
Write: 2300 ft³
